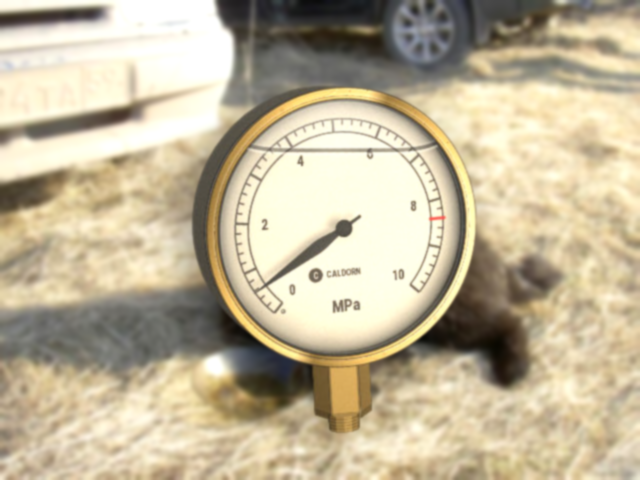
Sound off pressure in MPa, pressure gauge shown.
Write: 0.6 MPa
